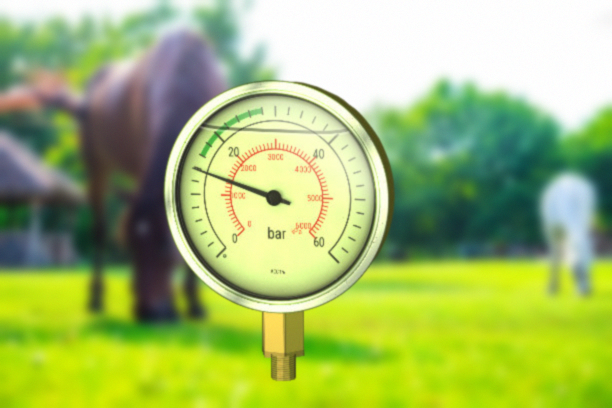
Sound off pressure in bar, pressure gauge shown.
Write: 14 bar
